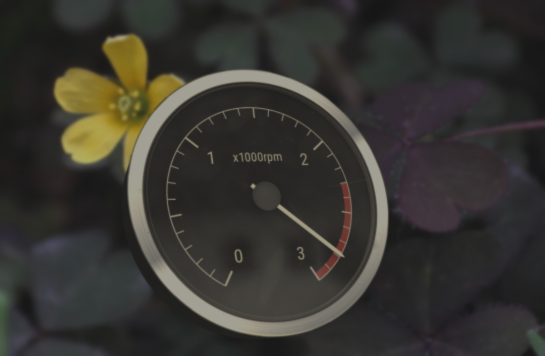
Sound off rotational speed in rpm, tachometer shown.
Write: 2800 rpm
